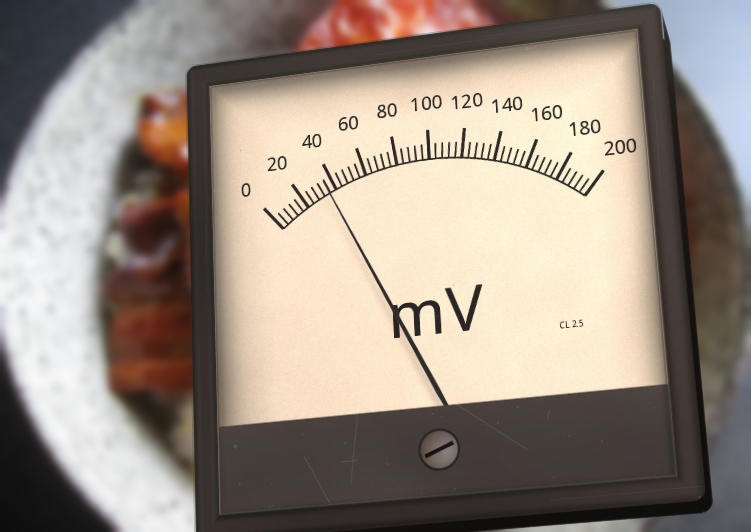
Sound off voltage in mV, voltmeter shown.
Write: 36 mV
